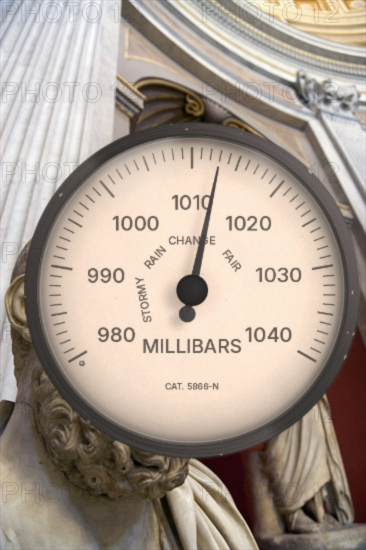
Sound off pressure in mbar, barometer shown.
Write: 1013 mbar
